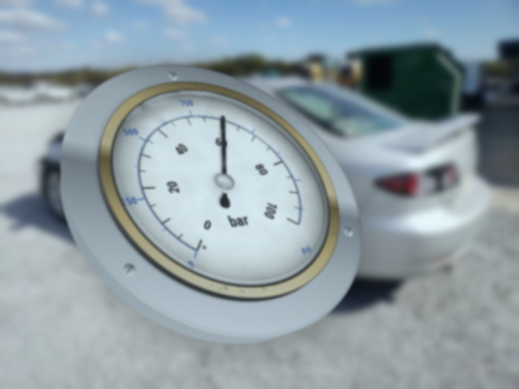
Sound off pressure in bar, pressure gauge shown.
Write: 60 bar
